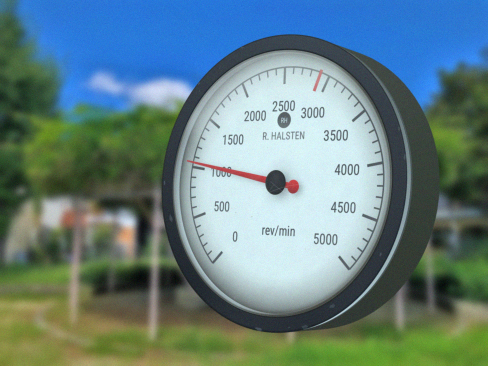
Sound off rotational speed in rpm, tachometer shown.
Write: 1050 rpm
